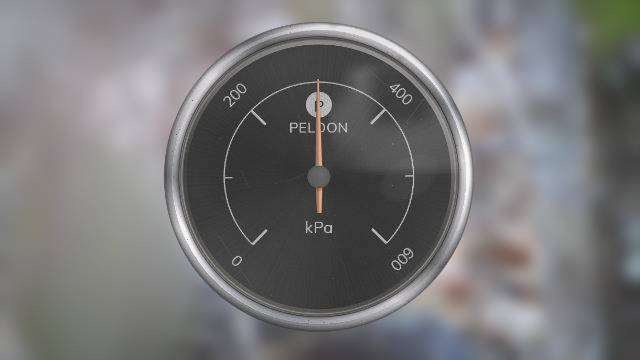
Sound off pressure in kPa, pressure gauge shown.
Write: 300 kPa
